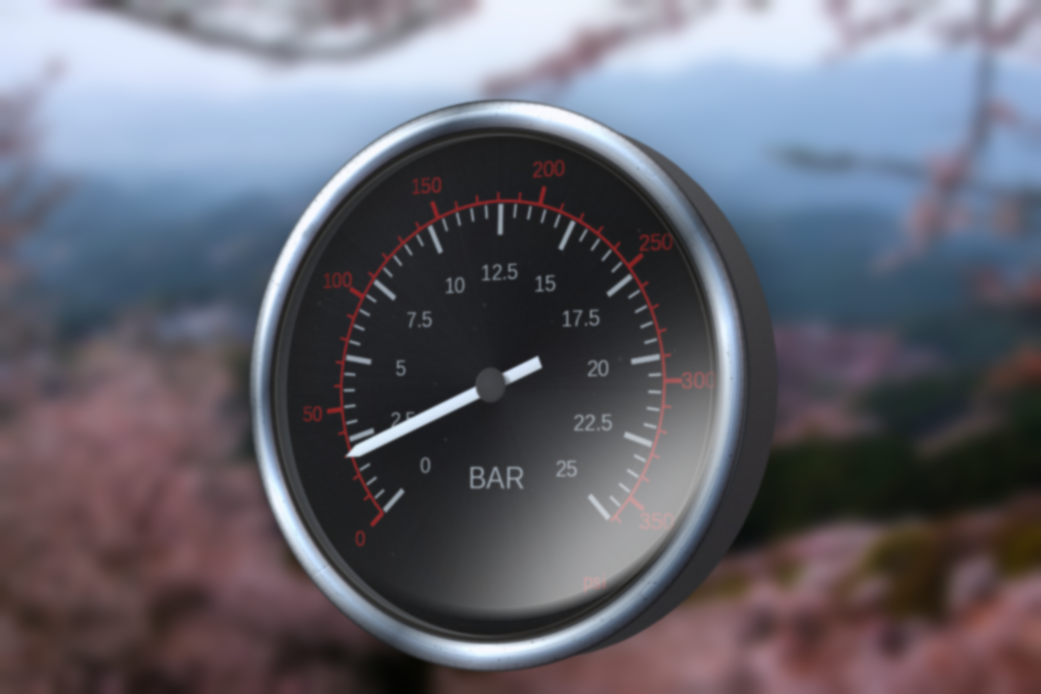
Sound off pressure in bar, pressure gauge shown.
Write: 2 bar
